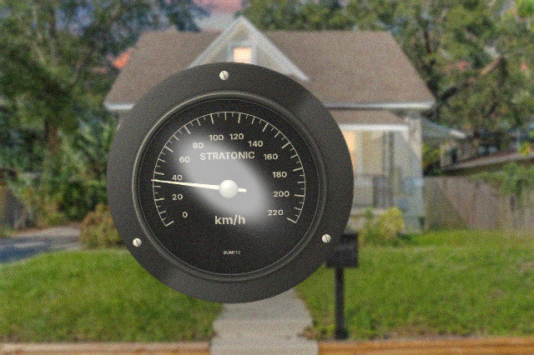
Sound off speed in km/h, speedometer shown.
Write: 35 km/h
